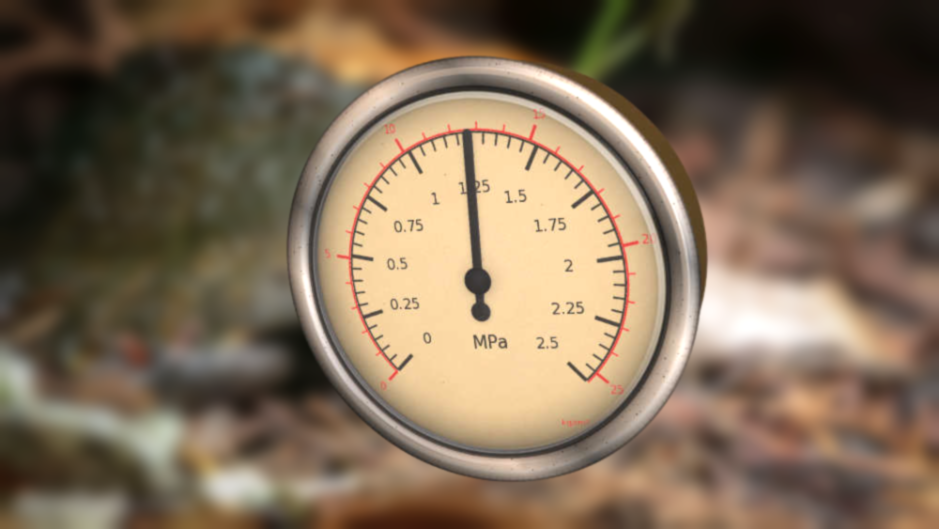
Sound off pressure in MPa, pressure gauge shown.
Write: 1.25 MPa
